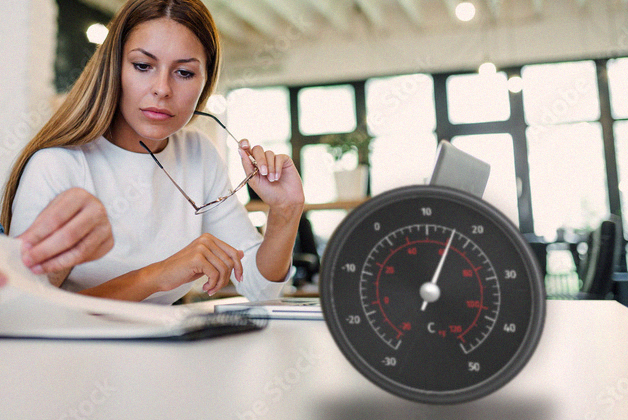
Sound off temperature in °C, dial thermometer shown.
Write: 16 °C
